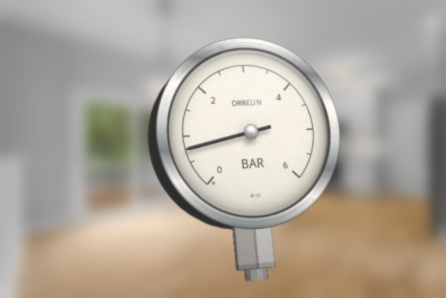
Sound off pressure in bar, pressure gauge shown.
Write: 0.75 bar
